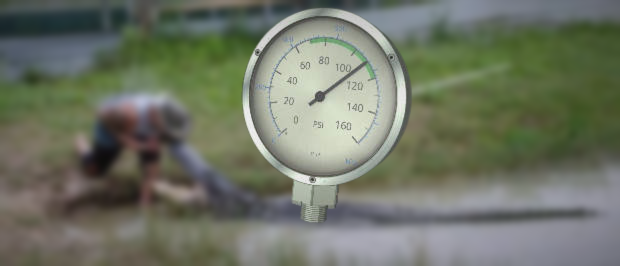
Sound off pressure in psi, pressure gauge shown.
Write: 110 psi
